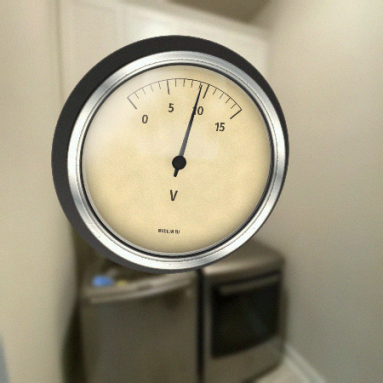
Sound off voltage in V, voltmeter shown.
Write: 9 V
